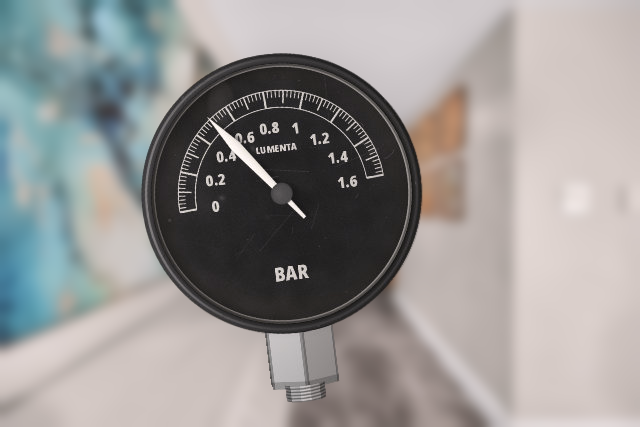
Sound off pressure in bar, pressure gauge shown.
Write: 0.5 bar
